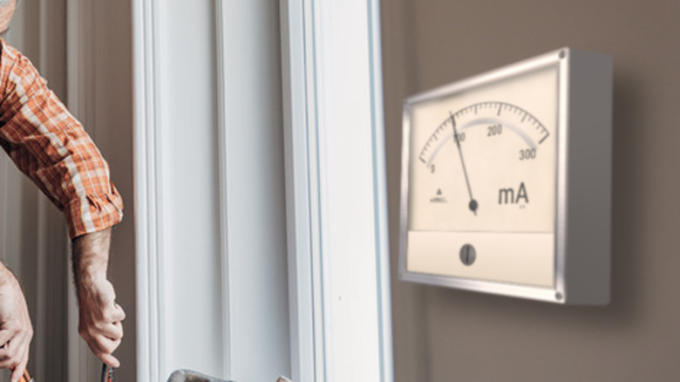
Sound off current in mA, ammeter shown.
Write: 100 mA
